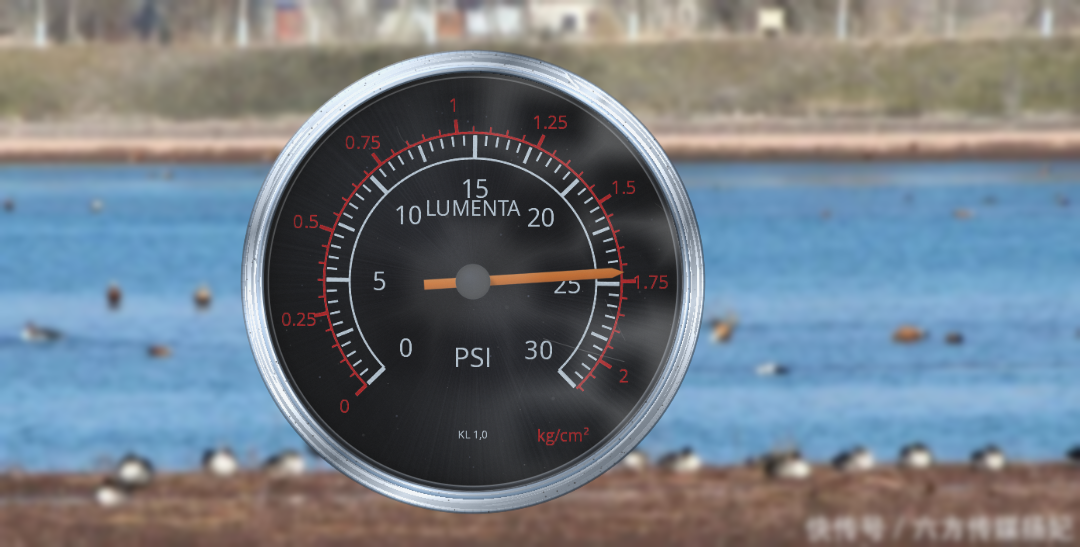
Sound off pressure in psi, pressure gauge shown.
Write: 24.5 psi
